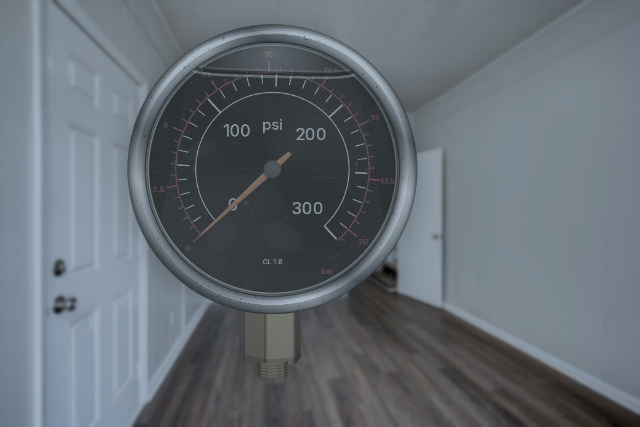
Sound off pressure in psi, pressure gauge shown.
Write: 0 psi
